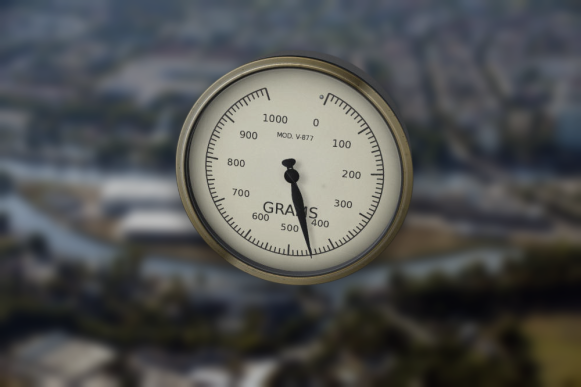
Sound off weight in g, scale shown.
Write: 450 g
